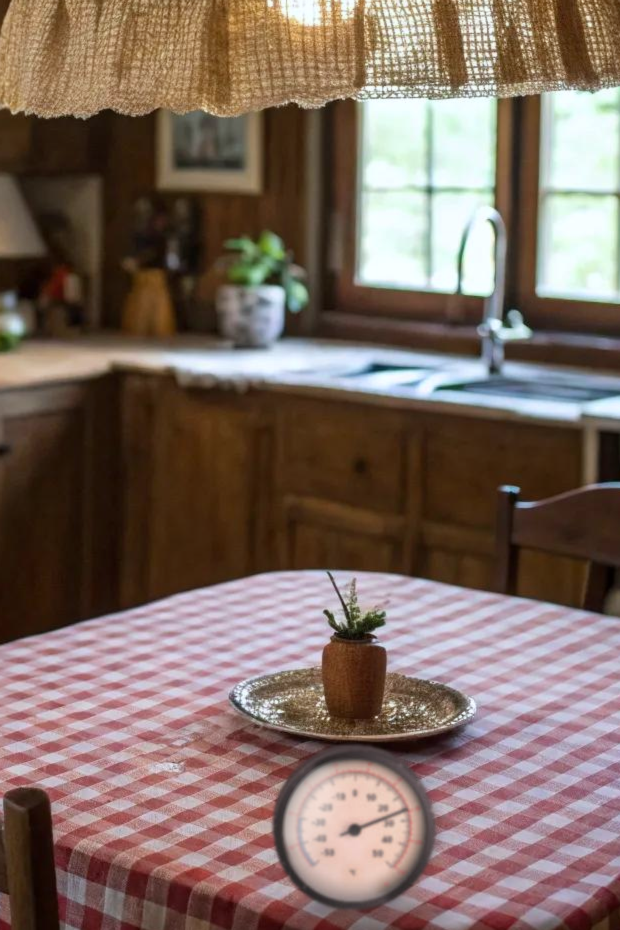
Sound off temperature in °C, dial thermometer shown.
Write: 25 °C
